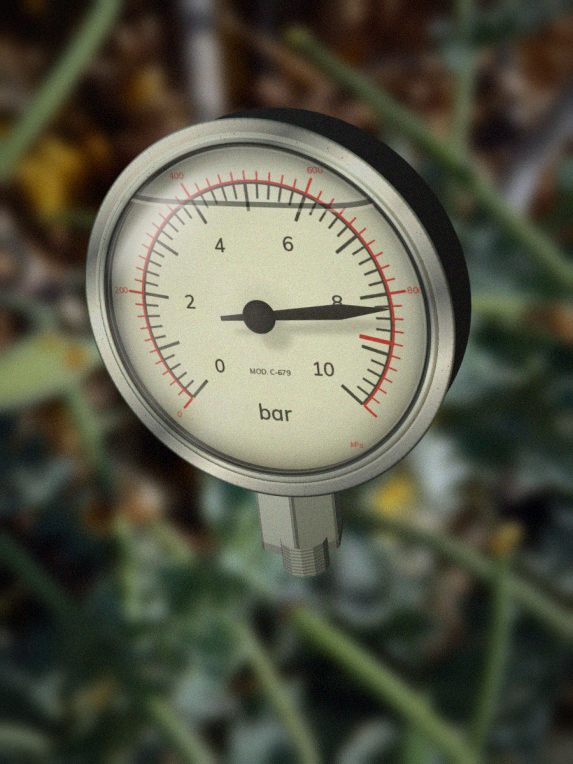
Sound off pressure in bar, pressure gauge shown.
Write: 8.2 bar
